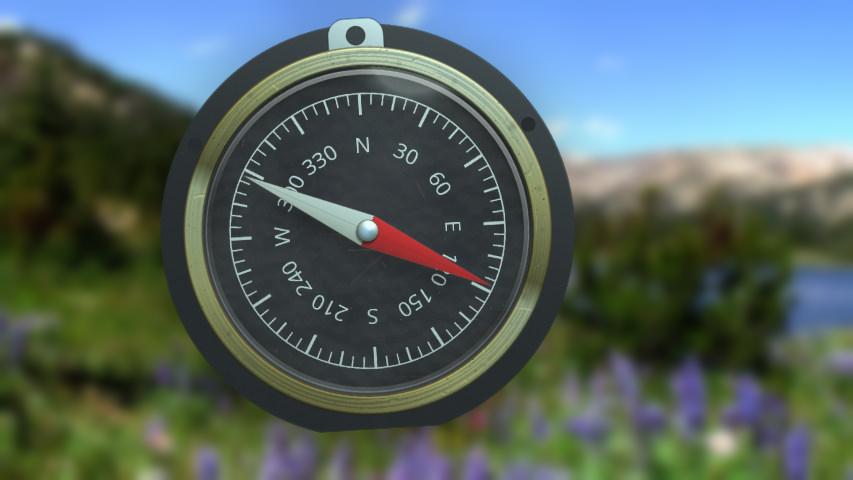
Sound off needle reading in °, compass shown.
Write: 117.5 °
